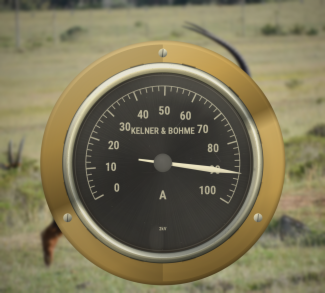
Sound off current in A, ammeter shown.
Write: 90 A
